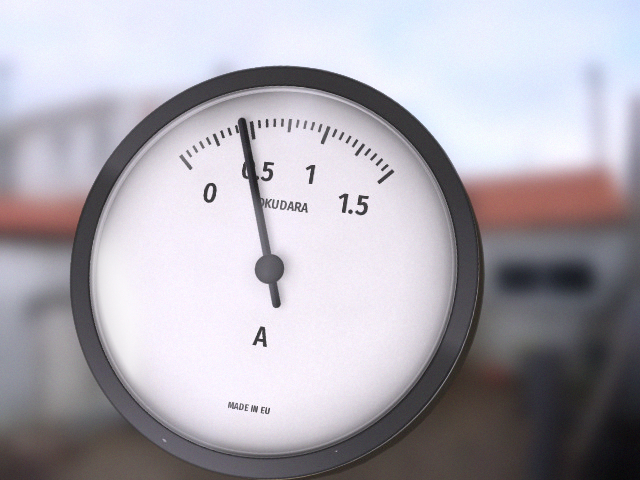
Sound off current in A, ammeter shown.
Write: 0.45 A
